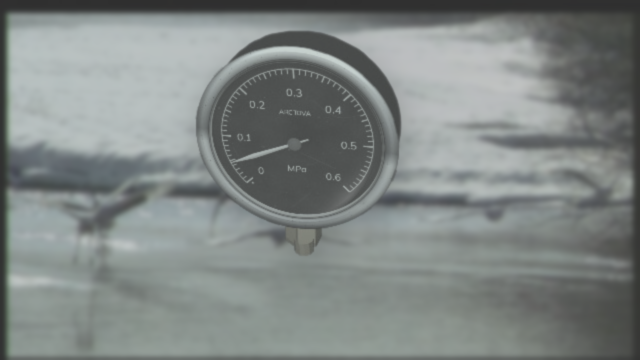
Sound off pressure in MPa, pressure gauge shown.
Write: 0.05 MPa
